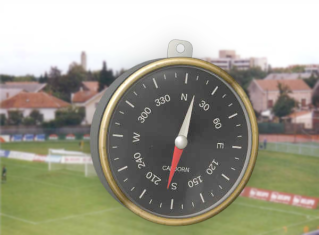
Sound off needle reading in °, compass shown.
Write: 190 °
